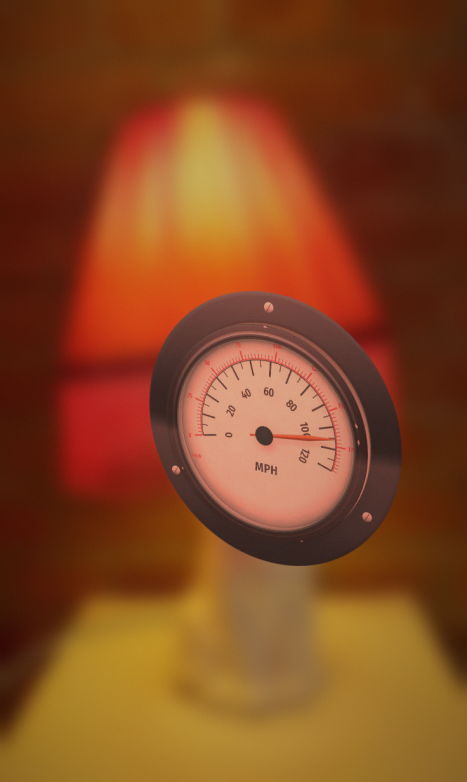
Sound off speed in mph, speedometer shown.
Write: 105 mph
